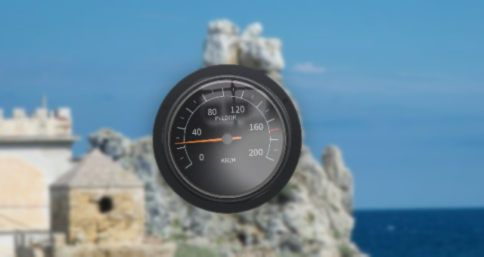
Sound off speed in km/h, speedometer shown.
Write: 25 km/h
